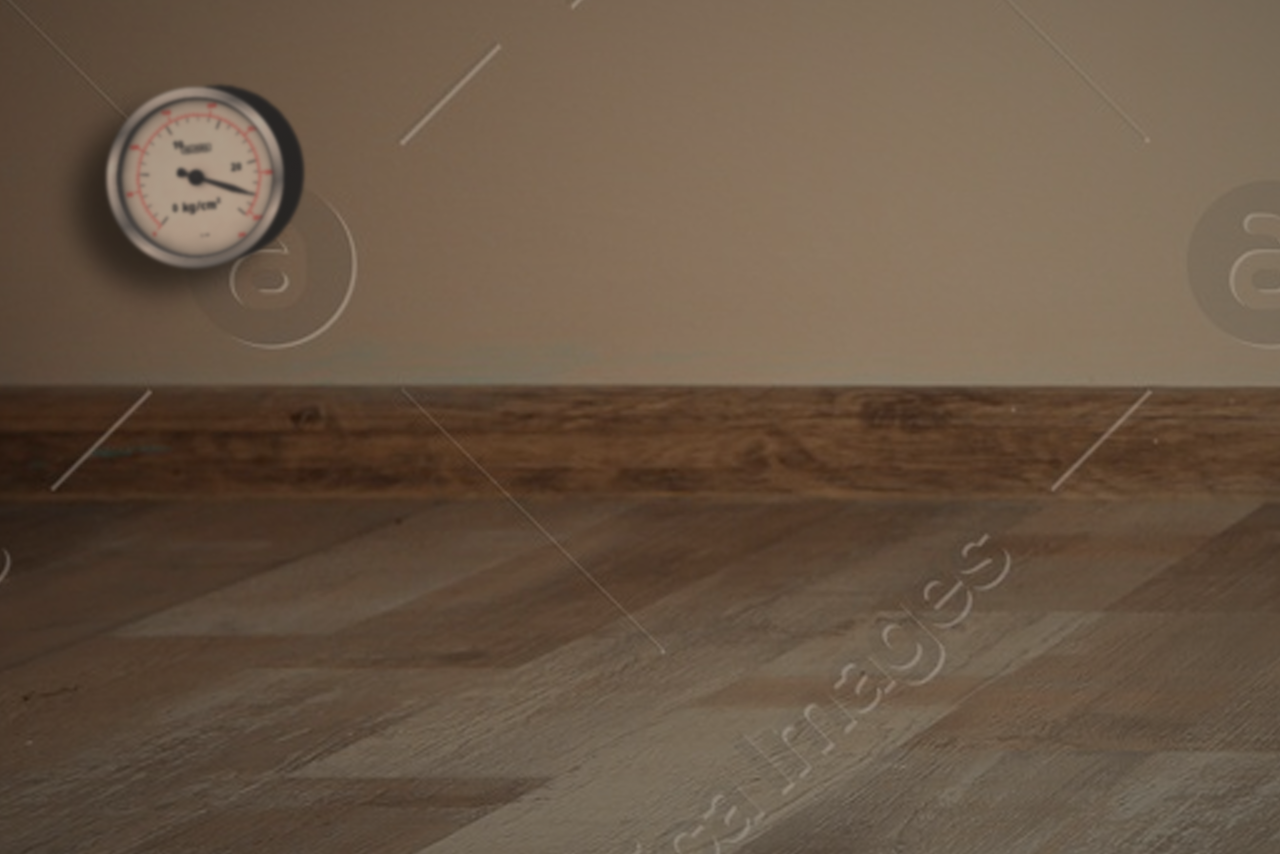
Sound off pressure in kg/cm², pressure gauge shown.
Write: 23 kg/cm²
